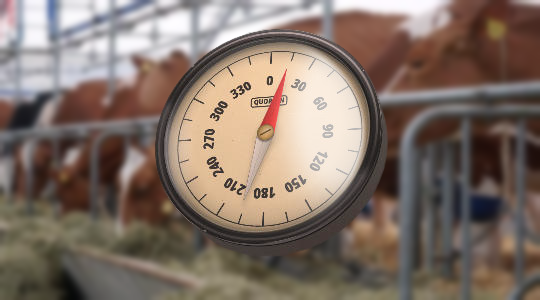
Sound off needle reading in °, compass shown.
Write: 15 °
